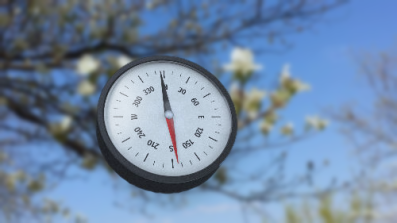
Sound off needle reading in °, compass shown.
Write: 175 °
